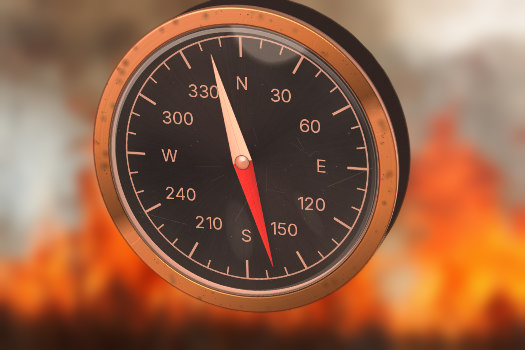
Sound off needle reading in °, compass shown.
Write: 165 °
